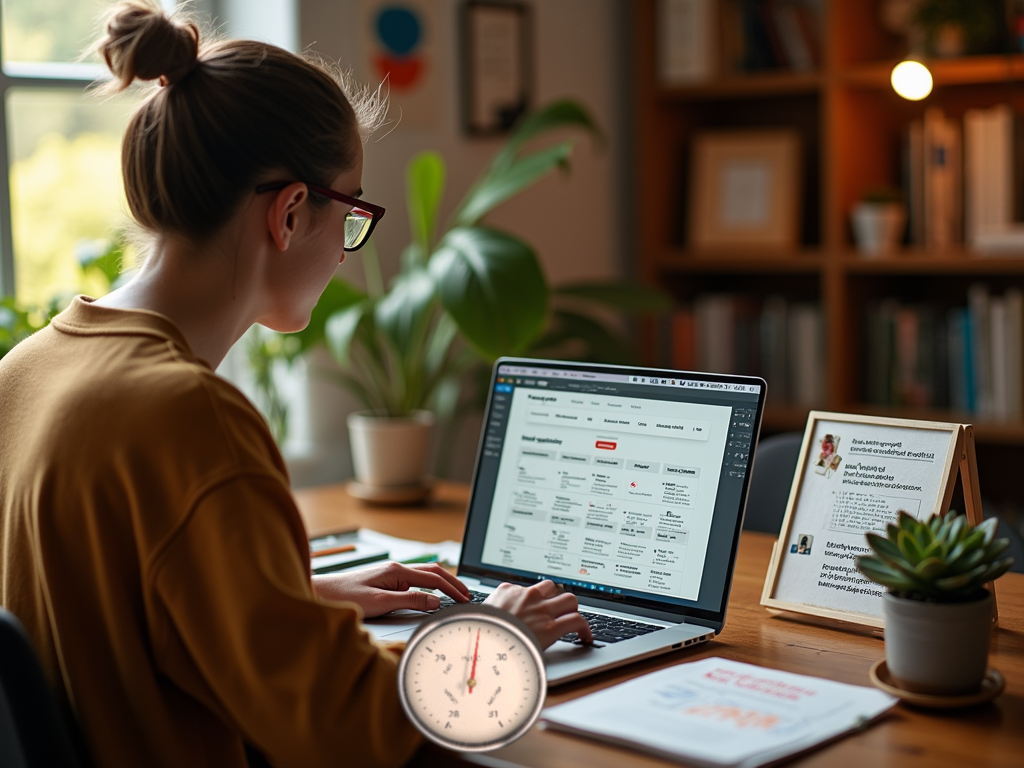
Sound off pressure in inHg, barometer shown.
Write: 29.6 inHg
